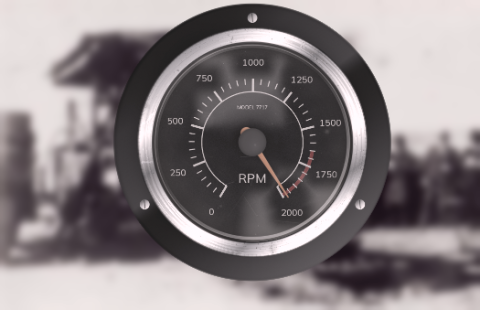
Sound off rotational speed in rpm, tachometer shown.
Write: 1975 rpm
